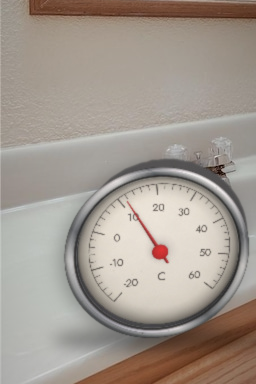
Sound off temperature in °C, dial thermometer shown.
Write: 12 °C
